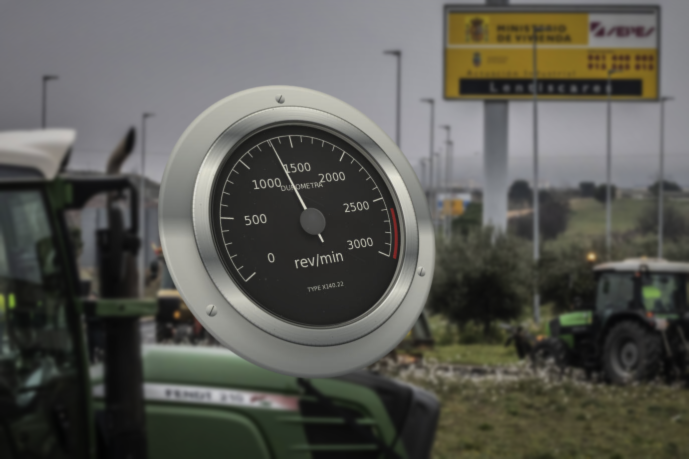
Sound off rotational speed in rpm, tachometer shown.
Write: 1300 rpm
